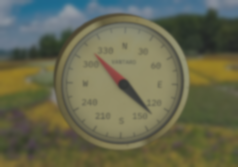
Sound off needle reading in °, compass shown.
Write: 315 °
